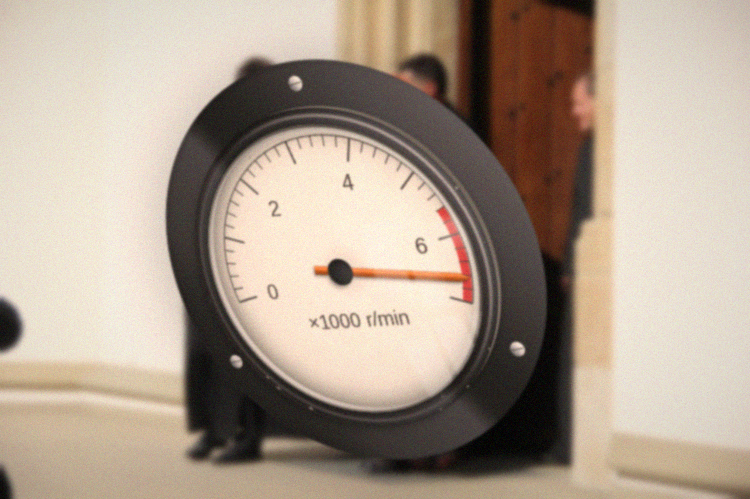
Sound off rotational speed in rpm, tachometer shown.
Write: 6600 rpm
